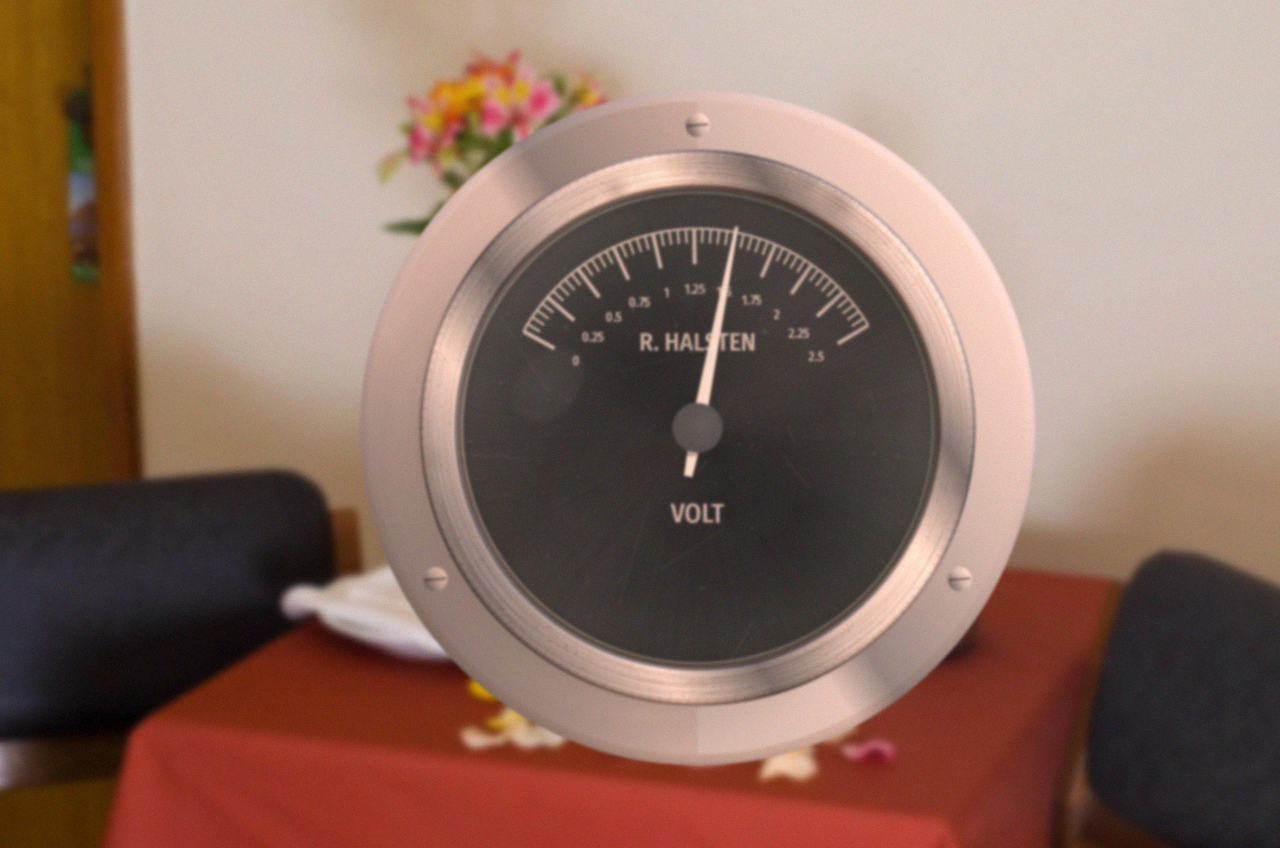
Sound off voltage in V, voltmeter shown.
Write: 1.5 V
